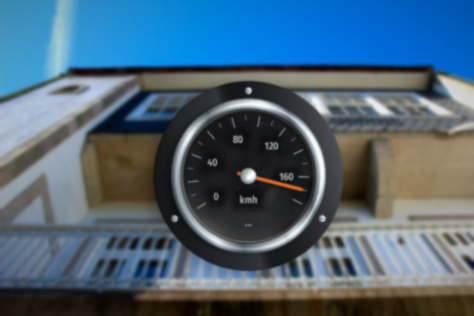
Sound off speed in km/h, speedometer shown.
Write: 170 km/h
